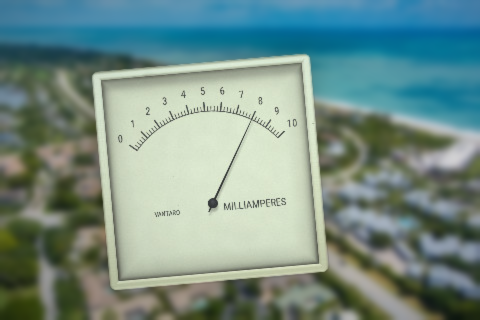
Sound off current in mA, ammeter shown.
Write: 8 mA
